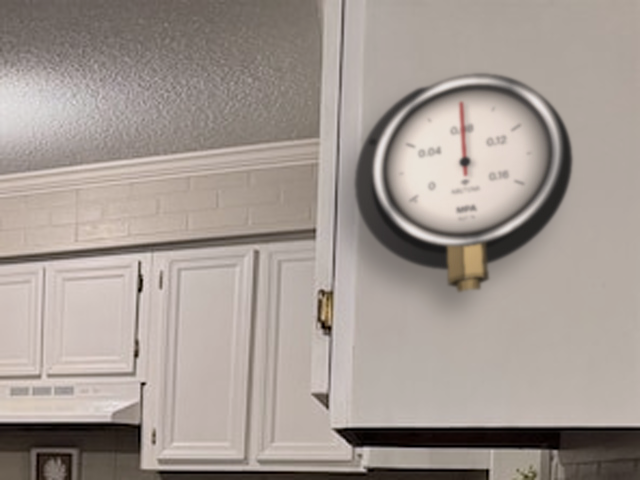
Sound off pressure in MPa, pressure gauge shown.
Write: 0.08 MPa
